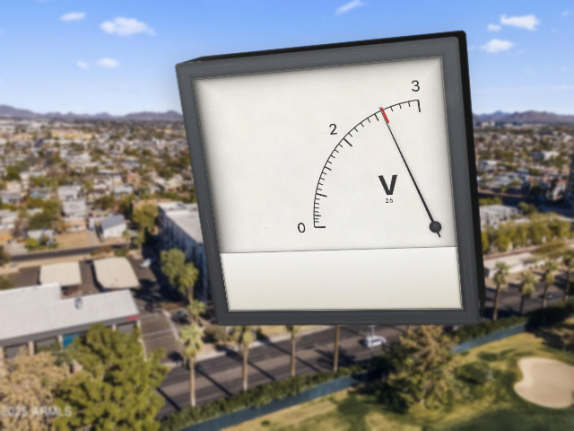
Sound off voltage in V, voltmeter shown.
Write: 2.6 V
